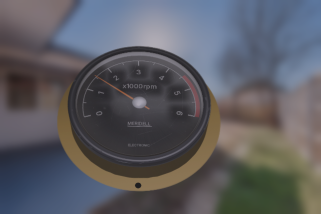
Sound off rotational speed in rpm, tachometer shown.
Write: 1500 rpm
